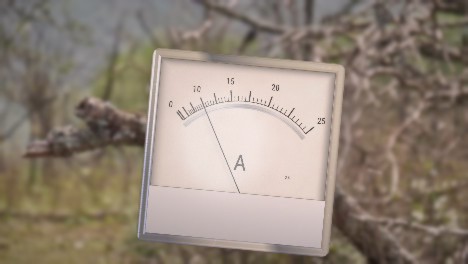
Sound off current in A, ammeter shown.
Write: 10 A
